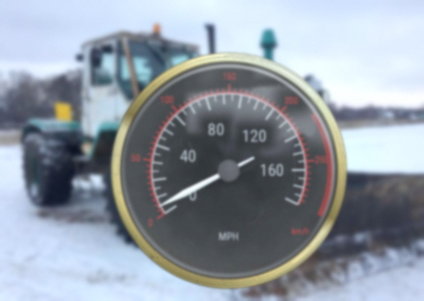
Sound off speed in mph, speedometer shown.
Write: 5 mph
